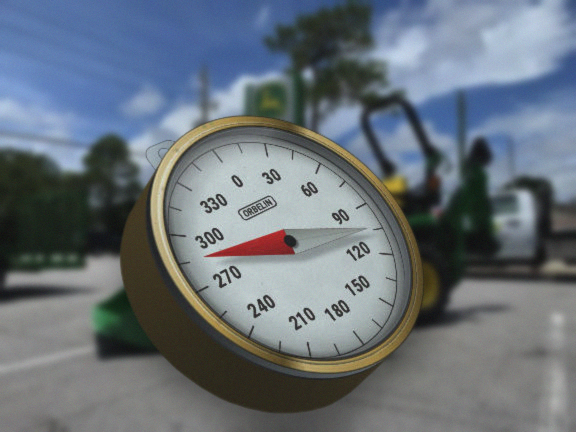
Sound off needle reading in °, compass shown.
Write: 285 °
